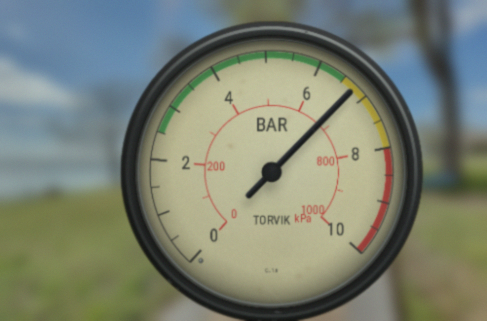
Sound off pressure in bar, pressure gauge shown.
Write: 6.75 bar
